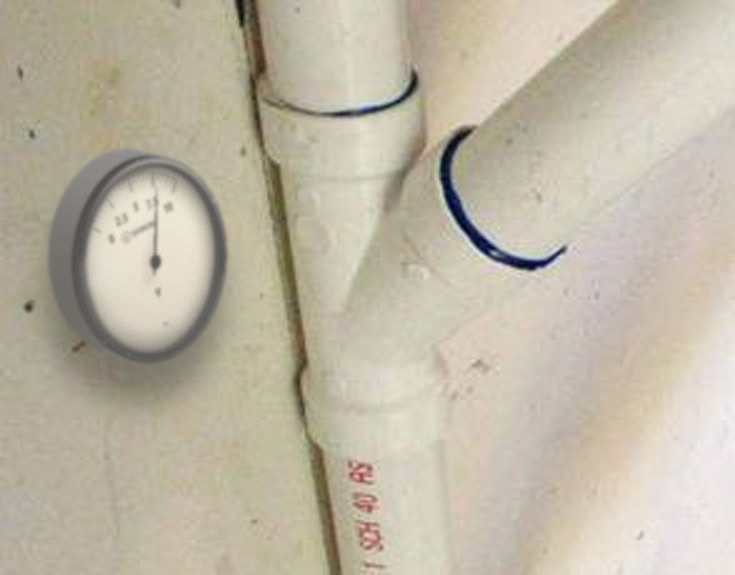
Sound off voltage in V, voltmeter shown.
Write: 7.5 V
